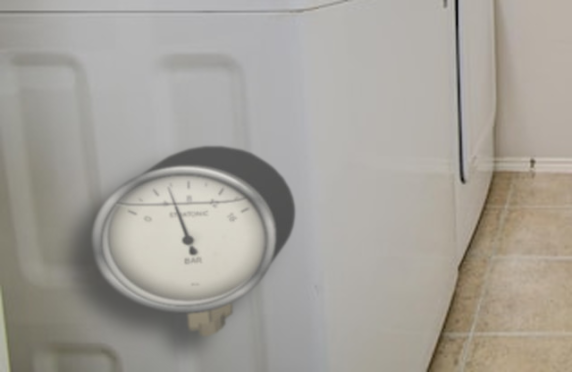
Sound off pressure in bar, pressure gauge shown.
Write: 6 bar
